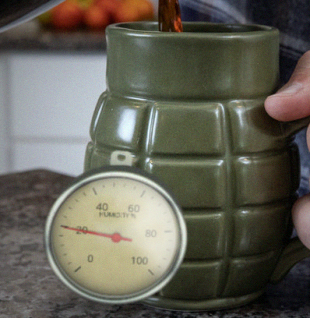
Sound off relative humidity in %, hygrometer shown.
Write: 20 %
